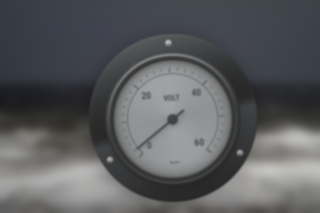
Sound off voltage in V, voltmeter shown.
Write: 2 V
